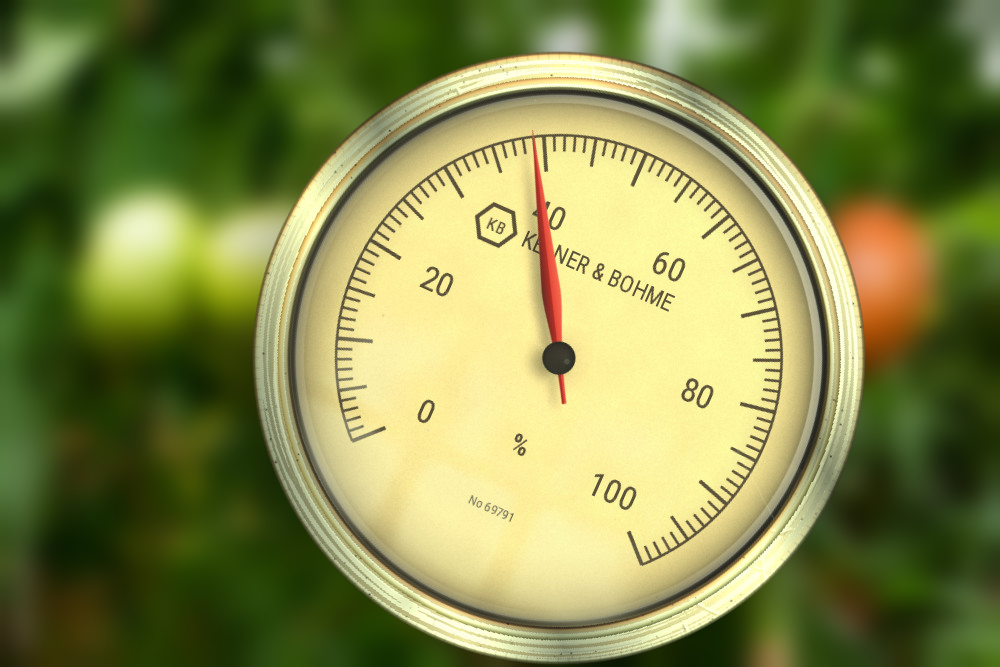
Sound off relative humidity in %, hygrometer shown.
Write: 39 %
